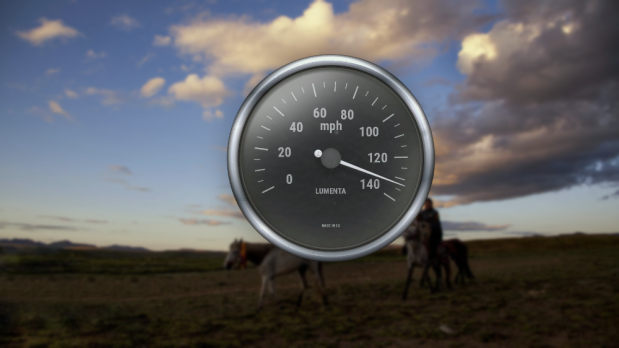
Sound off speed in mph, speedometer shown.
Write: 132.5 mph
